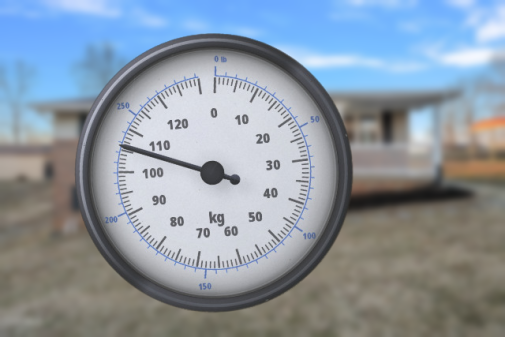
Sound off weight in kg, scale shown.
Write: 106 kg
